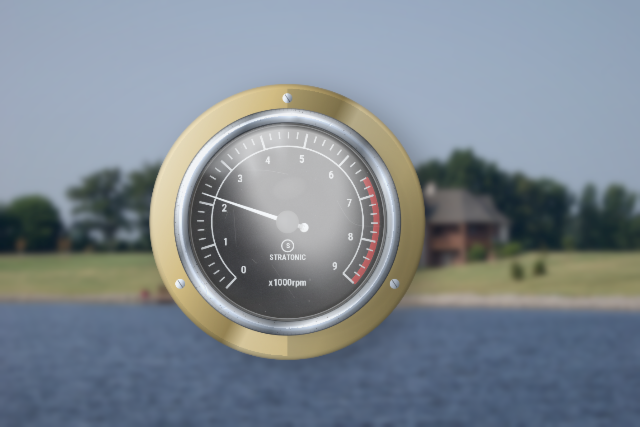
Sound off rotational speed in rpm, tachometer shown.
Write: 2200 rpm
